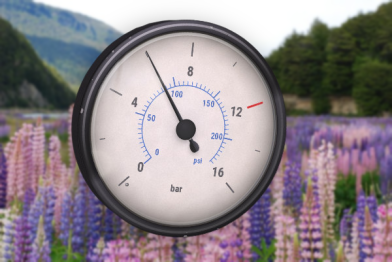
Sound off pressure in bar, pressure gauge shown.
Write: 6 bar
